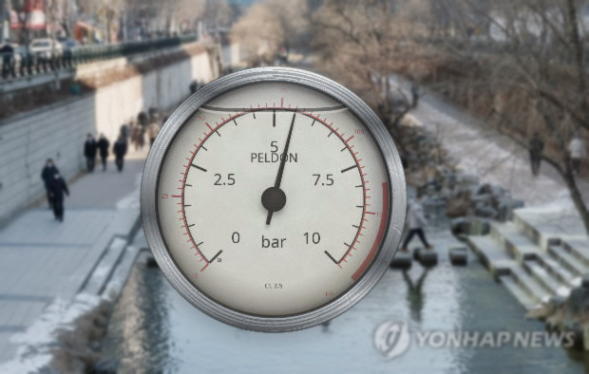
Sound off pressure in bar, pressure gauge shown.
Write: 5.5 bar
